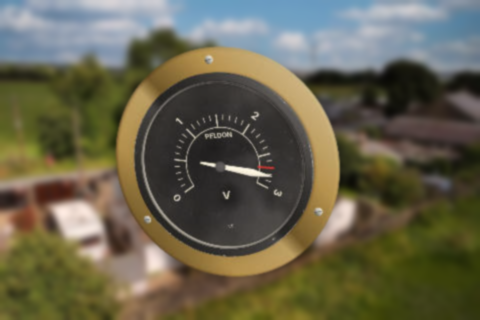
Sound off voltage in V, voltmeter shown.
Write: 2.8 V
